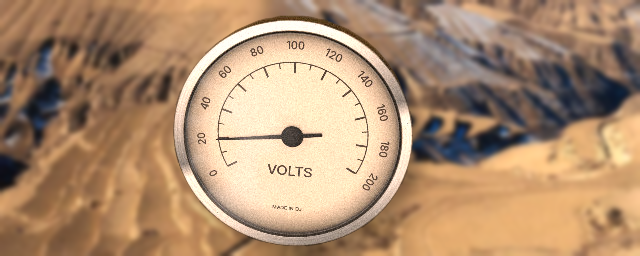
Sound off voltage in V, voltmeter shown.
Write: 20 V
